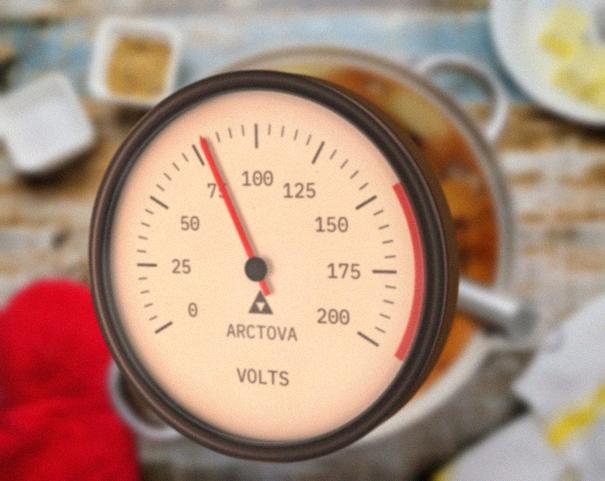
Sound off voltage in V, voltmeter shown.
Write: 80 V
